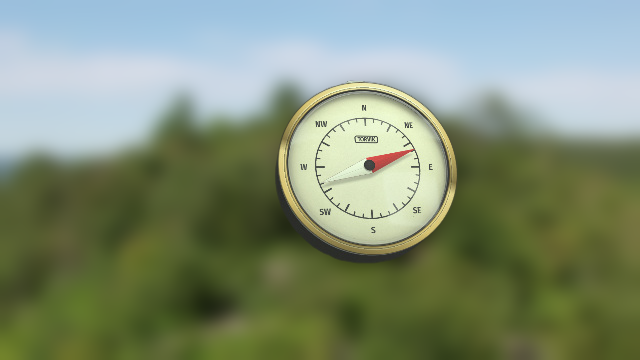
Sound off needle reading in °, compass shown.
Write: 70 °
